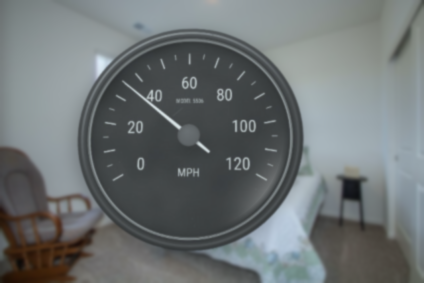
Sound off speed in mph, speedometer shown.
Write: 35 mph
